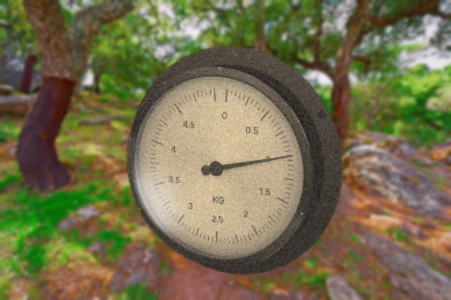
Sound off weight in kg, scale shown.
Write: 1 kg
